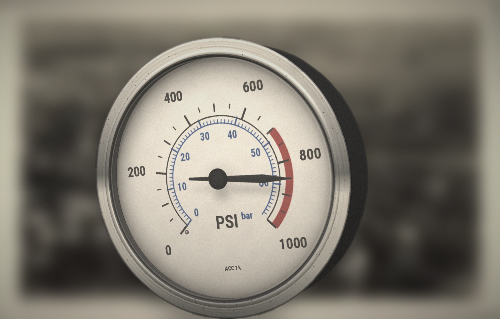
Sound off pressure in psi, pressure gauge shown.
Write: 850 psi
